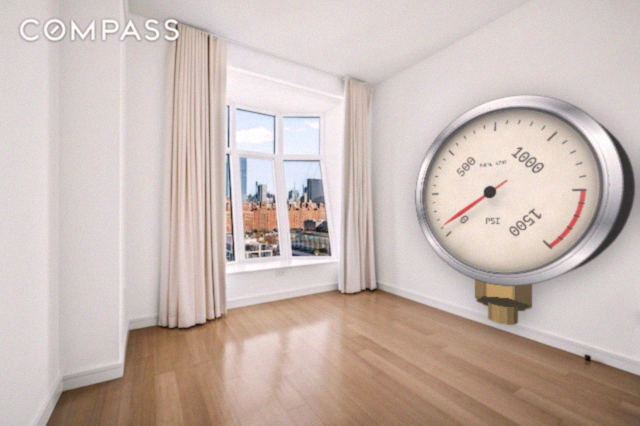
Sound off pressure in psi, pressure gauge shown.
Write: 50 psi
